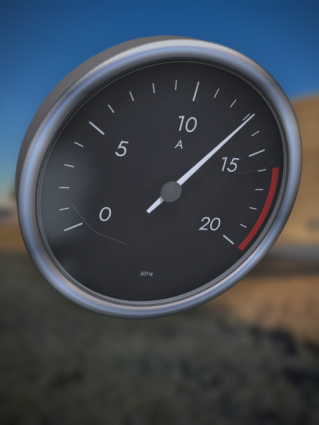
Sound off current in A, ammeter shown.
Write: 13 A
